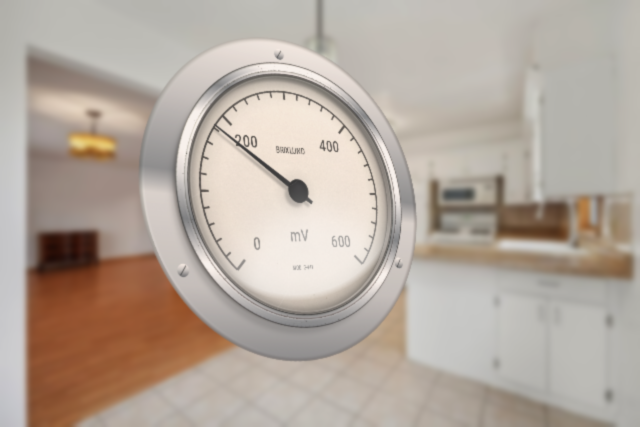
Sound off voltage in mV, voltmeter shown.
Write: 180 mV
